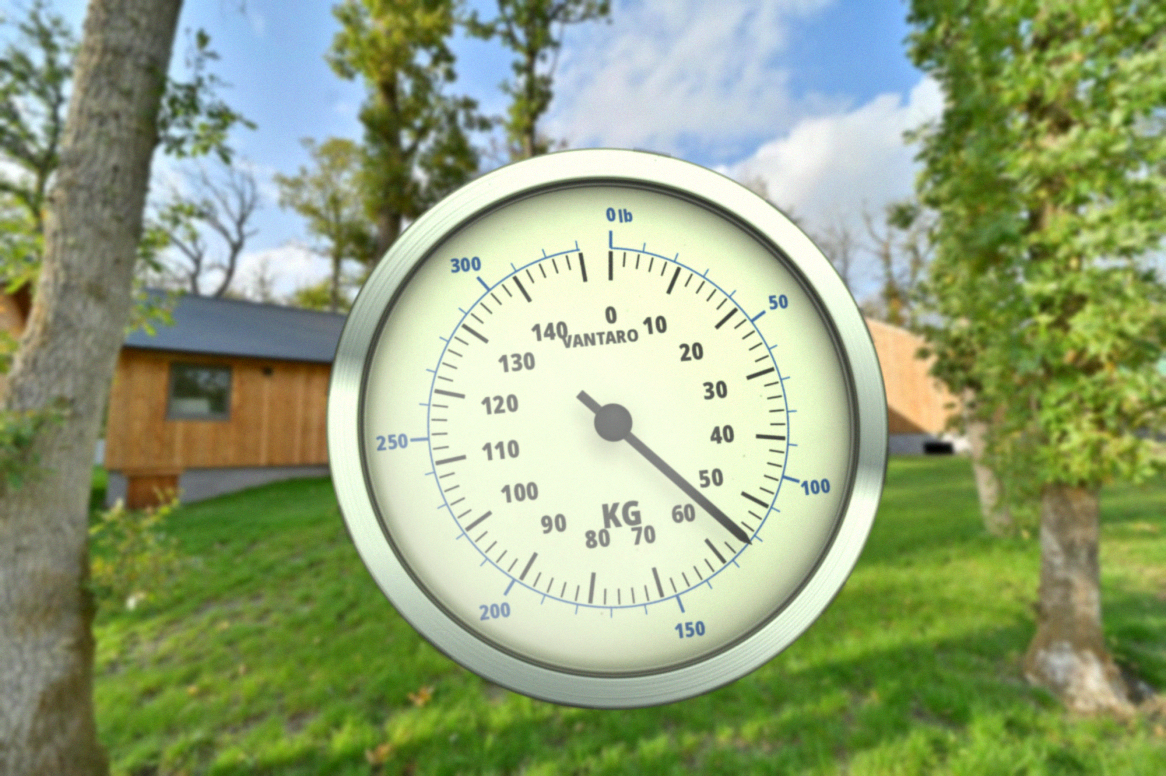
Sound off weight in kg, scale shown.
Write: 56 kg
